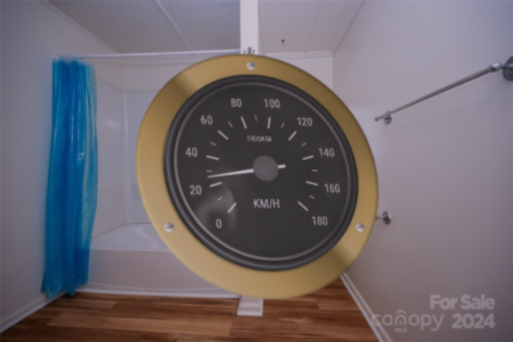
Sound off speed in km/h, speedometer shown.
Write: 25 km/h
